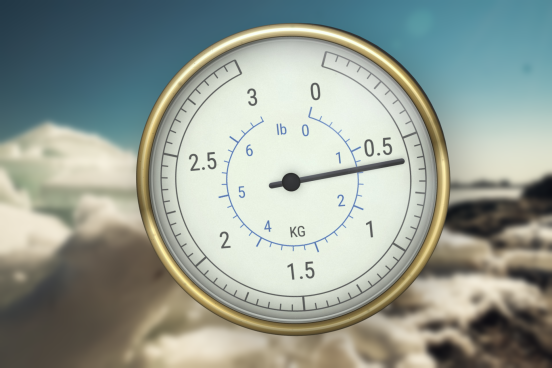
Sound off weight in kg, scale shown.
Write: 0.6 kg
